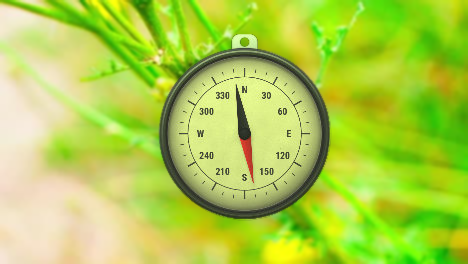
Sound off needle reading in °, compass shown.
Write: 170 °
